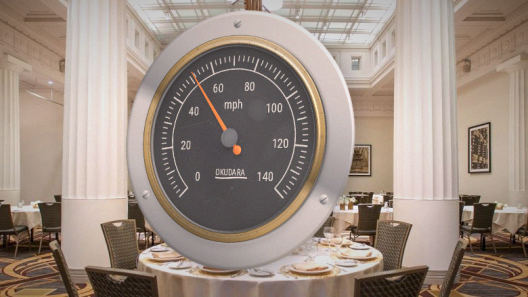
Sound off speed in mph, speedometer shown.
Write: 52 mph
